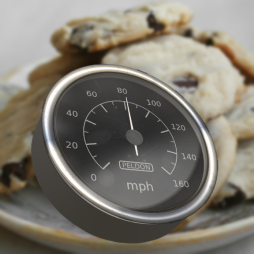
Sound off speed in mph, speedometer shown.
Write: 80 mph
